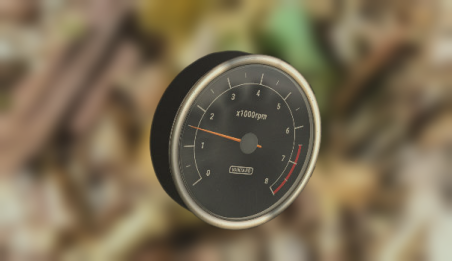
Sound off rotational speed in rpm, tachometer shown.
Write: 1500 rpm
